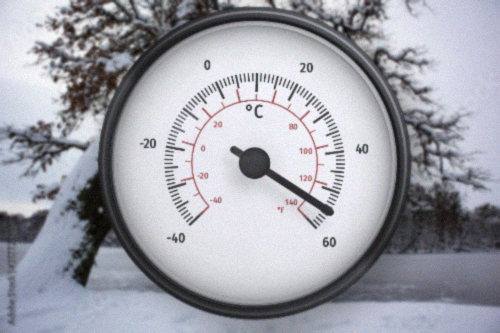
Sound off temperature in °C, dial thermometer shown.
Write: 55 °C
